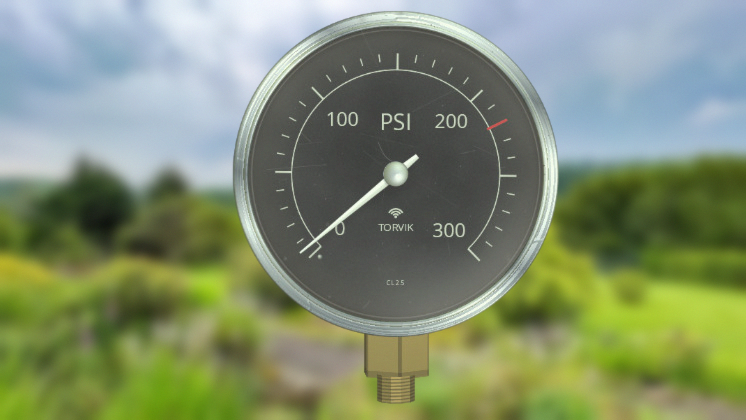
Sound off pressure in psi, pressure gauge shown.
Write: 5 psi
